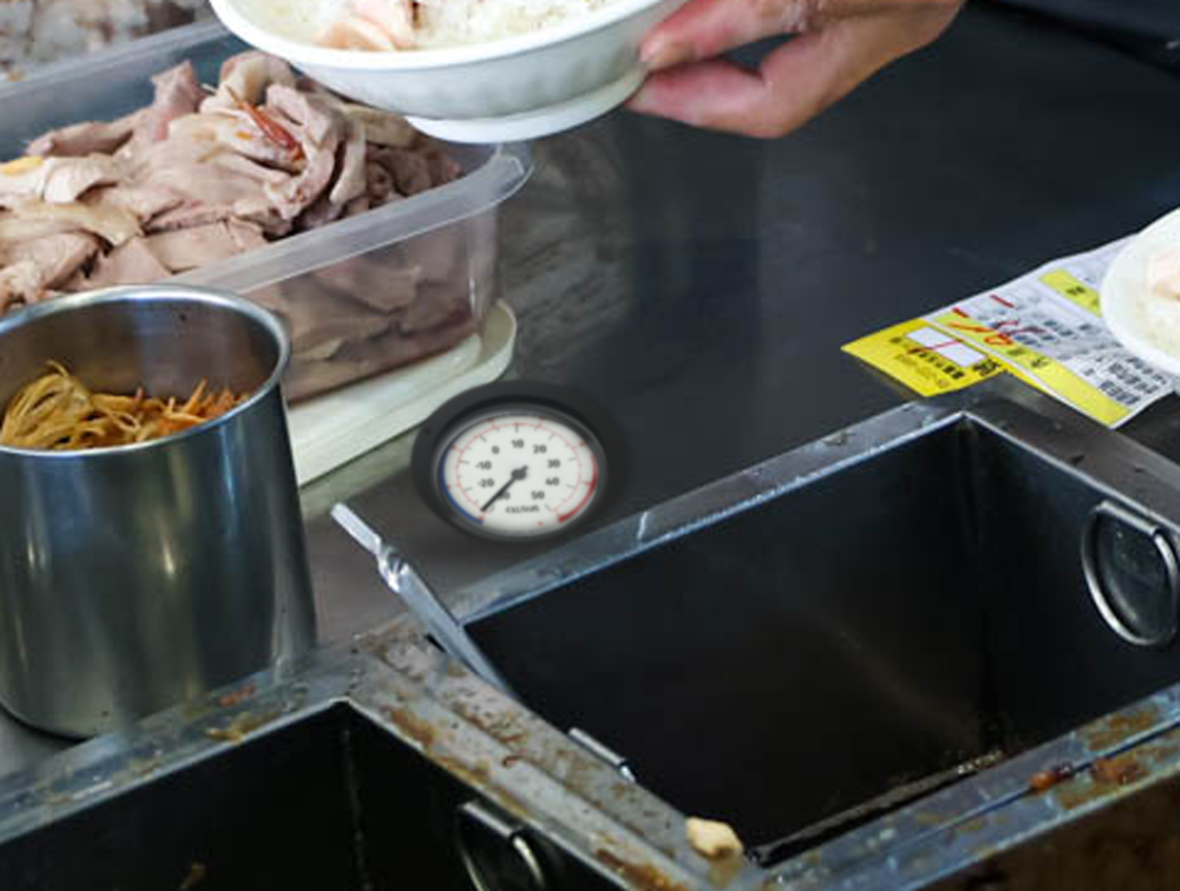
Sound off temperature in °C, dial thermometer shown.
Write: -27.5 °C
